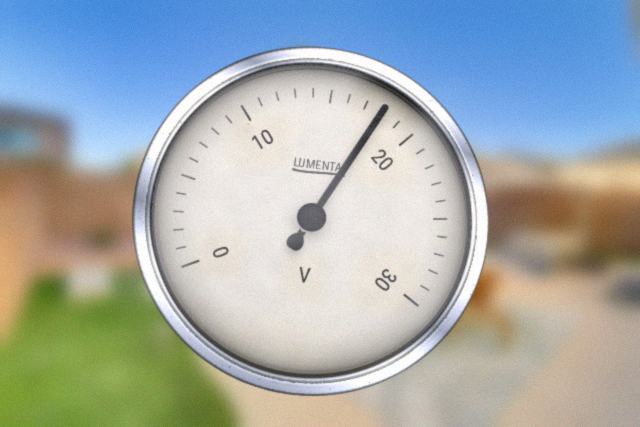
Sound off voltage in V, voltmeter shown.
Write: 18 V
